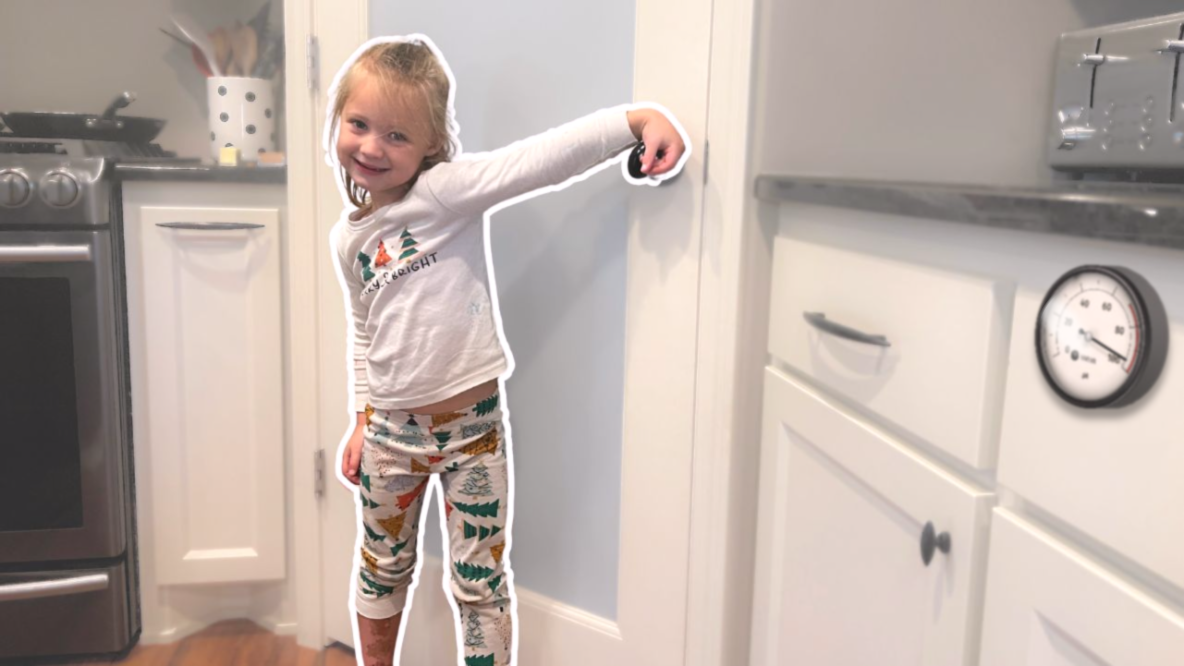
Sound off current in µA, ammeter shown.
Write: 95 µA
